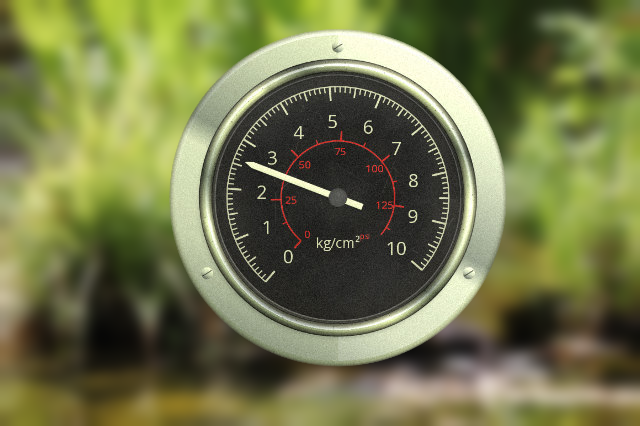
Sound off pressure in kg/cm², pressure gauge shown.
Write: 2.6 kg/cm²
